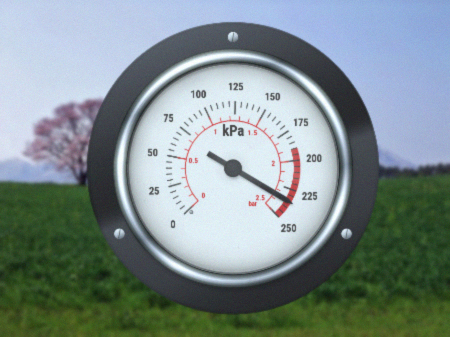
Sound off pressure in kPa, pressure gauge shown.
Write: 235 kPa
